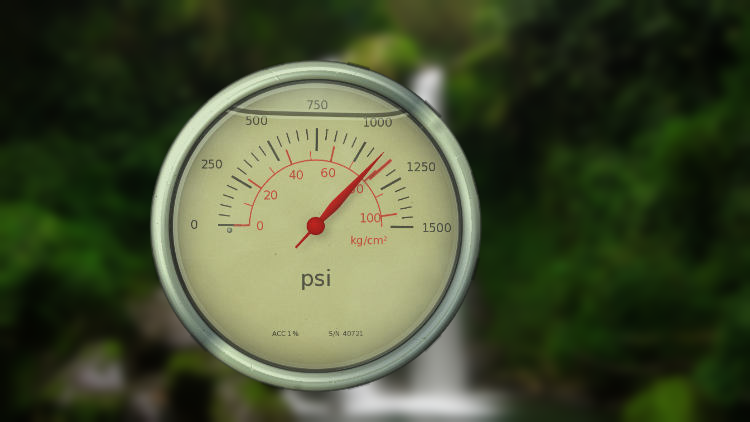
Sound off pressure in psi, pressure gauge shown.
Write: 1100 psi
